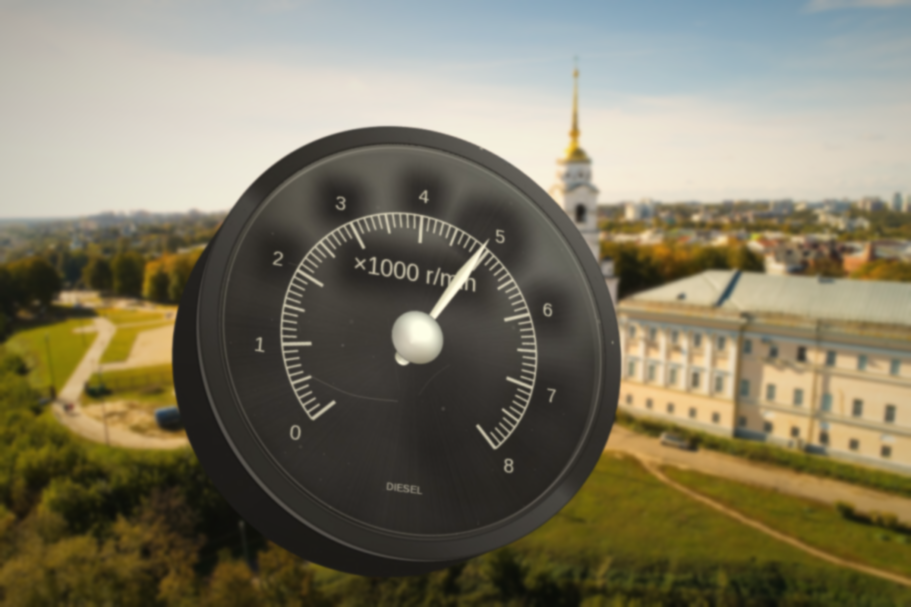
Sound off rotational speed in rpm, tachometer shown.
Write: 4900 rpm
